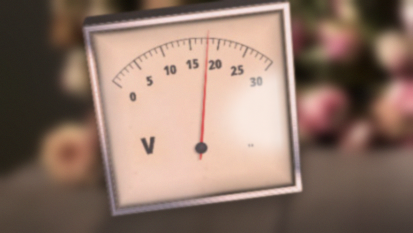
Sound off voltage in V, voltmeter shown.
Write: 18 V
